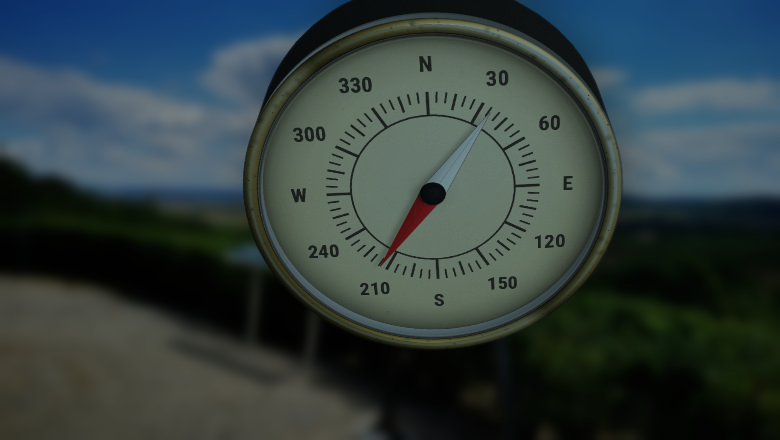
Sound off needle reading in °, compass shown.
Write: 215 °
